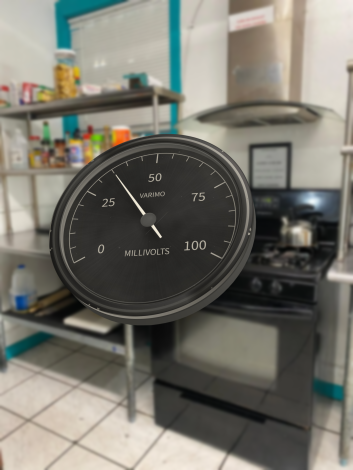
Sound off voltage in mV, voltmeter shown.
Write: 35 mV
